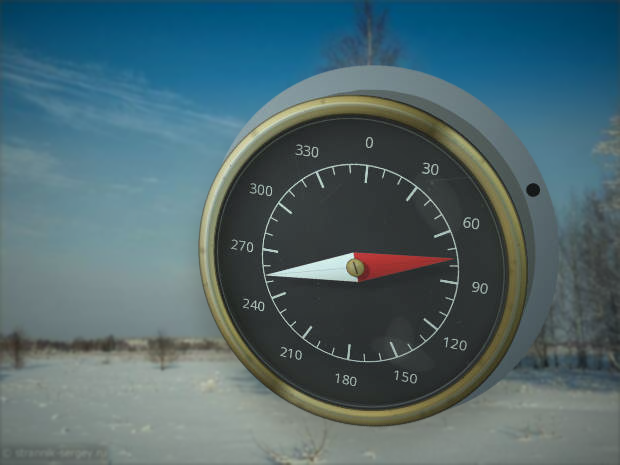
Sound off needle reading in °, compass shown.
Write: 75 °
